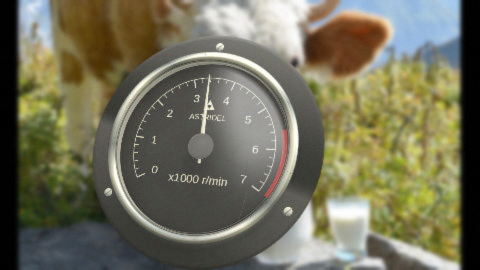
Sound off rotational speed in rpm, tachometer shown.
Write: 3400 rpm
